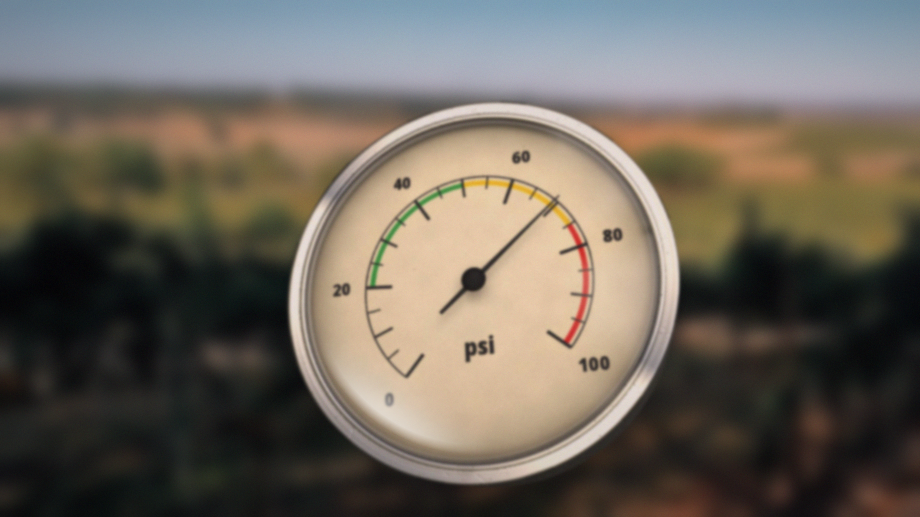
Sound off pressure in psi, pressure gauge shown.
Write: 70 psi
